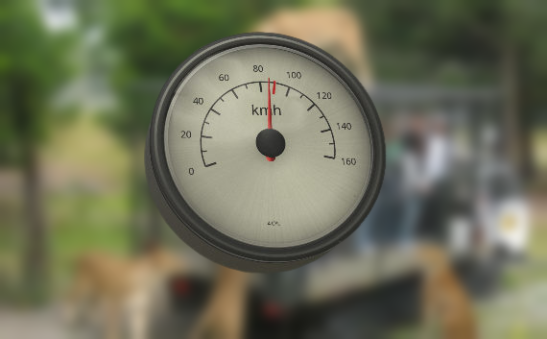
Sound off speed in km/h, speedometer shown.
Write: 85 km/h
